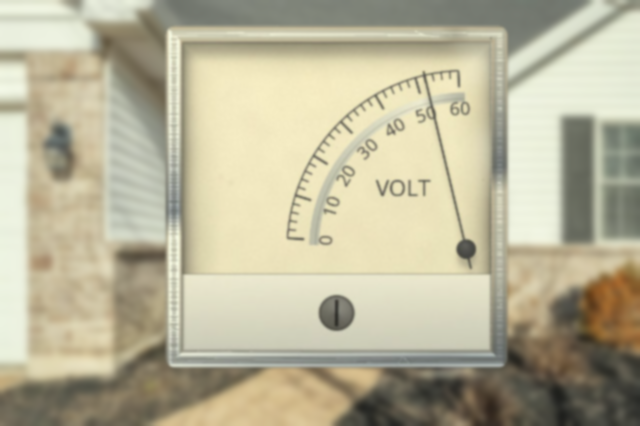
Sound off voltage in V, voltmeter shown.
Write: 52 V
